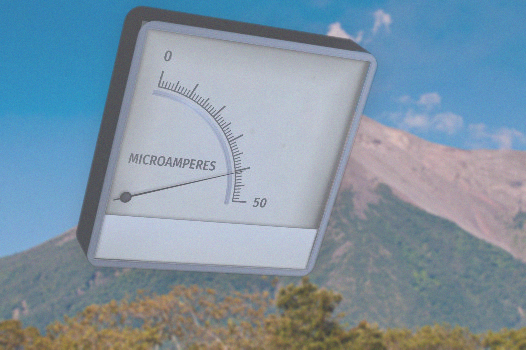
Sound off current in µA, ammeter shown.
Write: 40 µA
